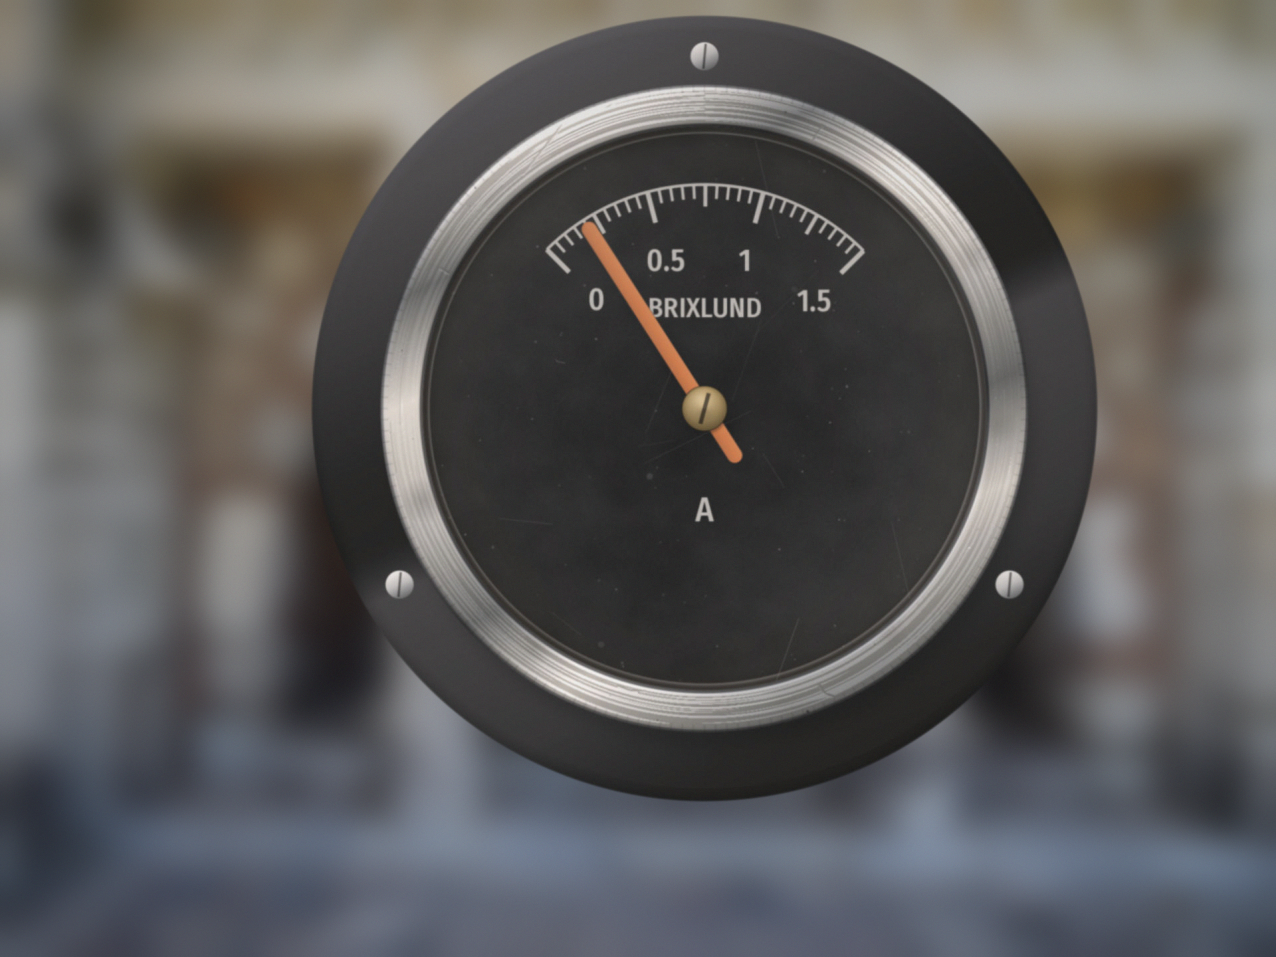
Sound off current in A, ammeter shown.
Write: 0.2 A
